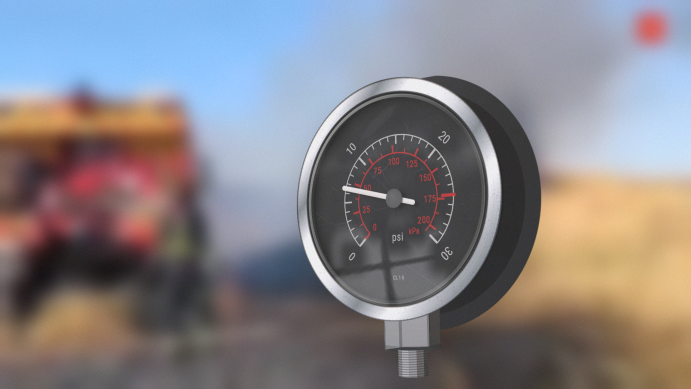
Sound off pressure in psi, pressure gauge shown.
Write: 6.5 psi
